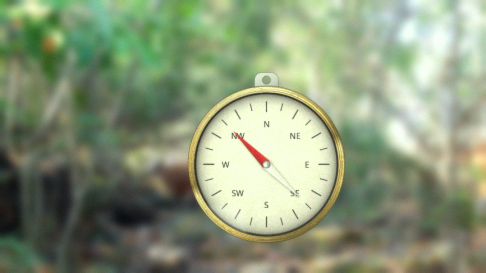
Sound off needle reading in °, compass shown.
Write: 315 °
